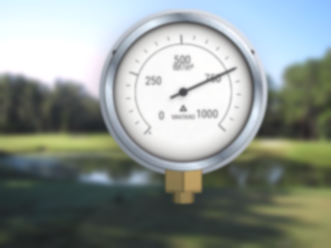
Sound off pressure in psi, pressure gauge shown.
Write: 750 psi
